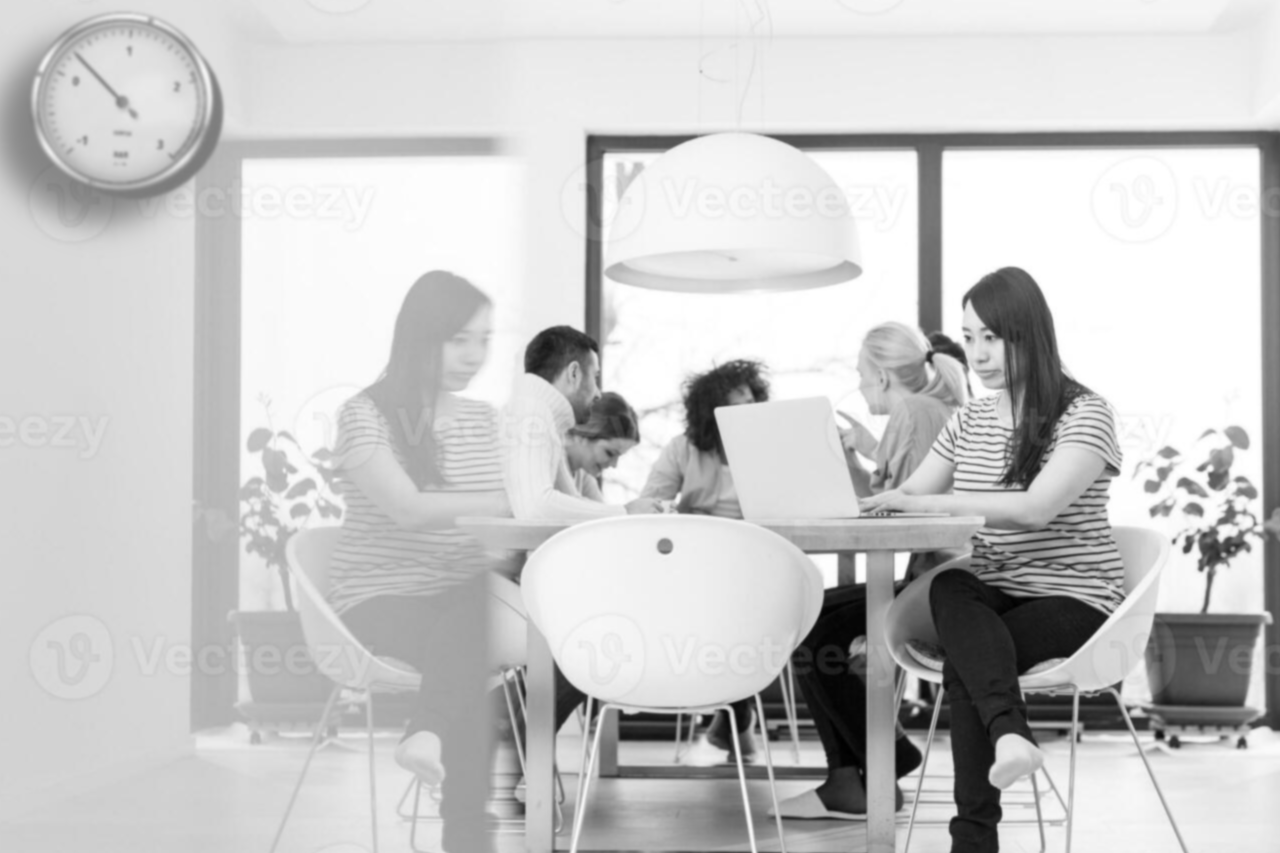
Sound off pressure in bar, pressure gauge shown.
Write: 0.3 bar
